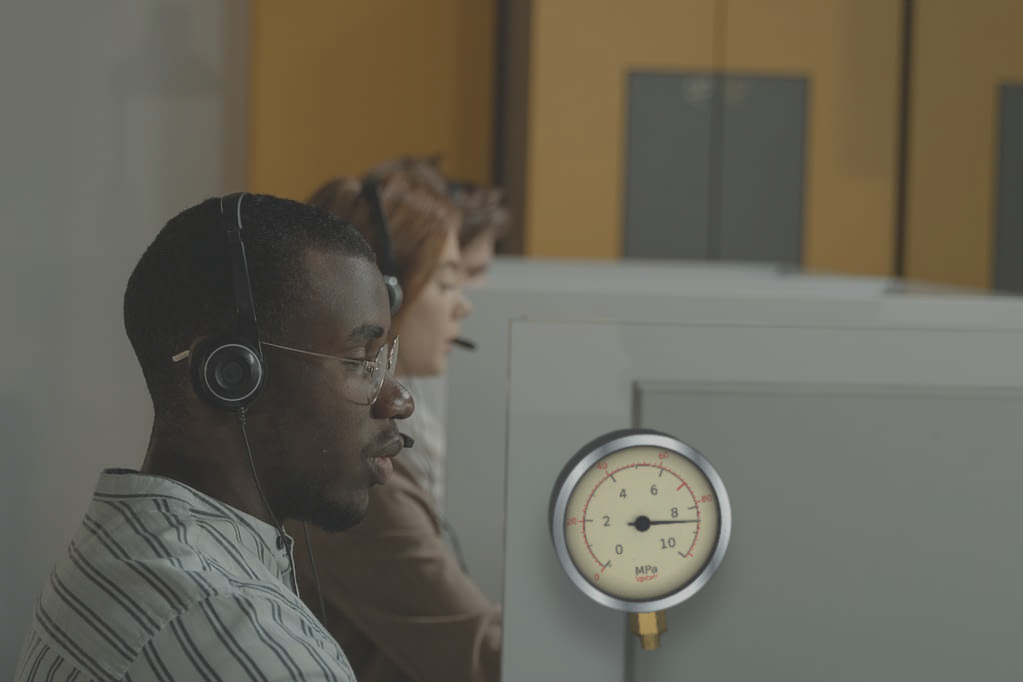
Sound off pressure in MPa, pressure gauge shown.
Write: 8.5 MPa
